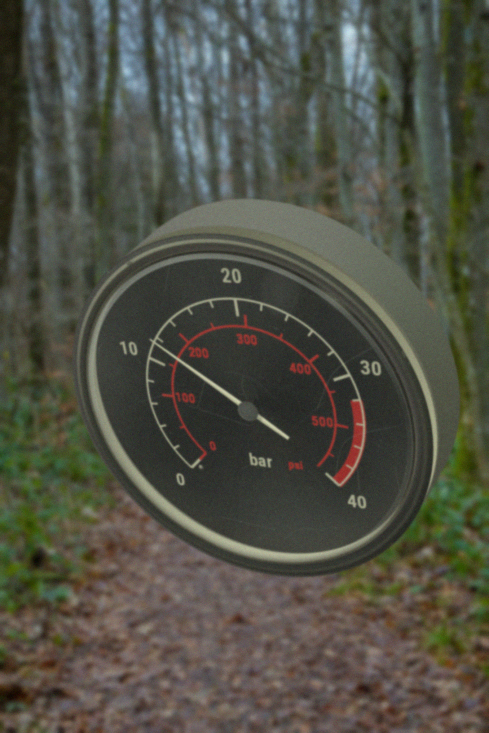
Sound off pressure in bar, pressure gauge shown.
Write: 12 bar
